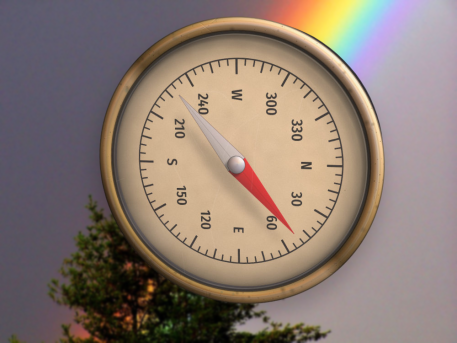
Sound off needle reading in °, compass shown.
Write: 50 °
